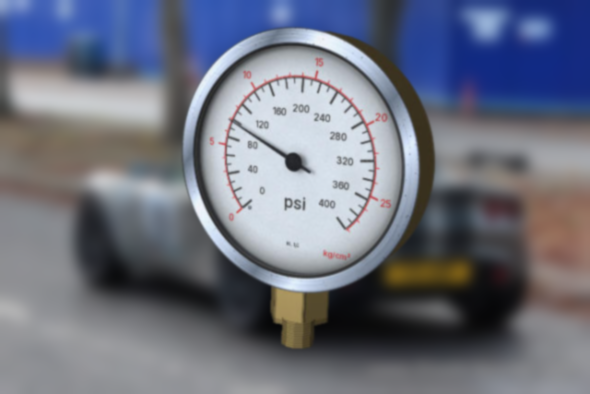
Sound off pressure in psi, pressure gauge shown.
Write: 100 psi
